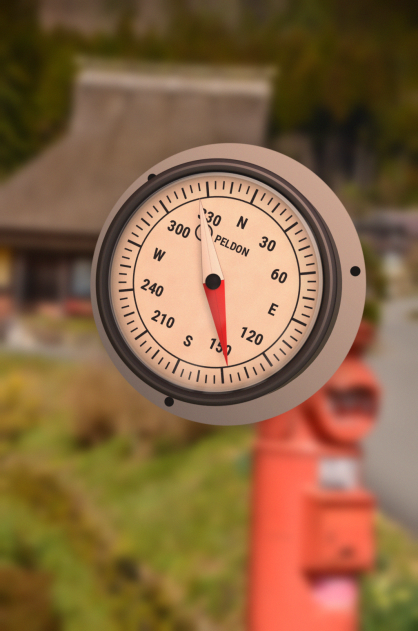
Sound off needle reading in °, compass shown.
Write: 145 °
